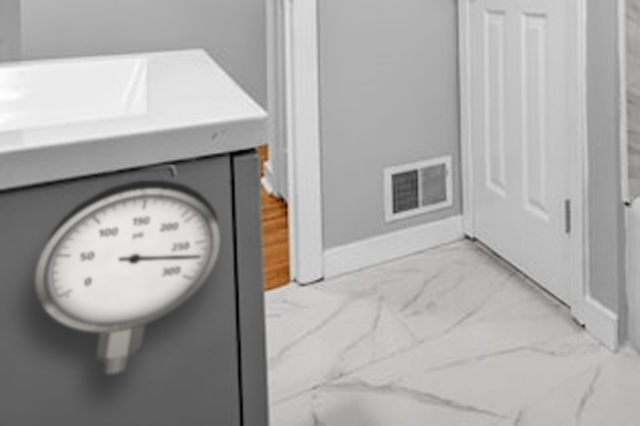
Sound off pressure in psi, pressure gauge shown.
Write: 270 psi
